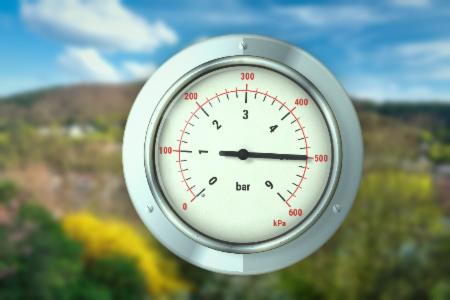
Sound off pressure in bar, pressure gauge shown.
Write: 5 bar
